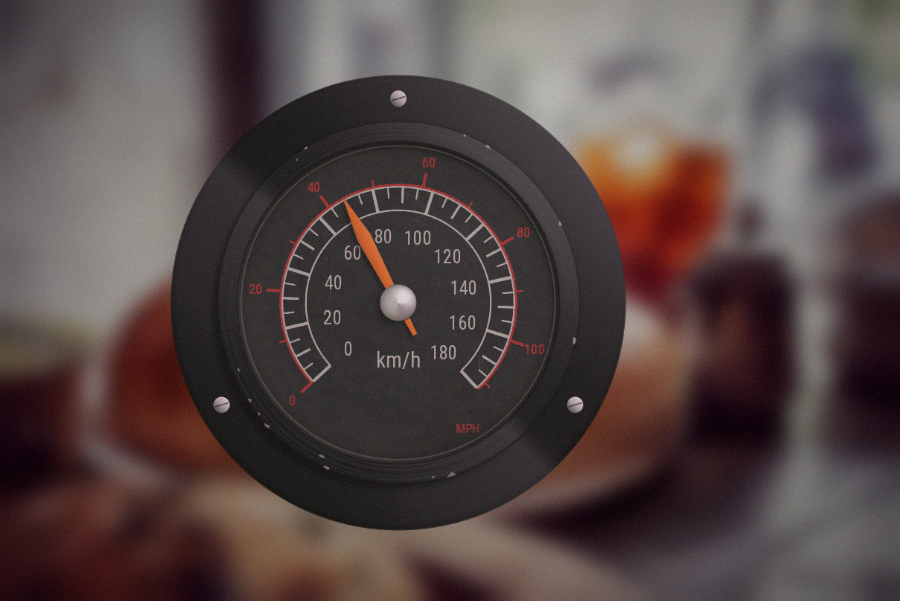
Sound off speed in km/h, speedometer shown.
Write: 70 km/h
